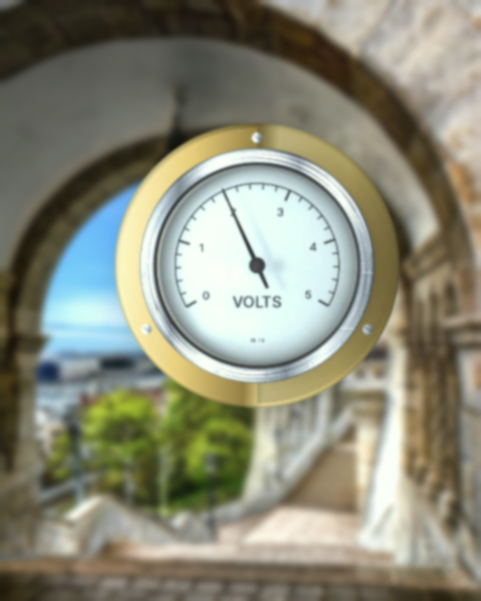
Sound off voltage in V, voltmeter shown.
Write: 2 V
